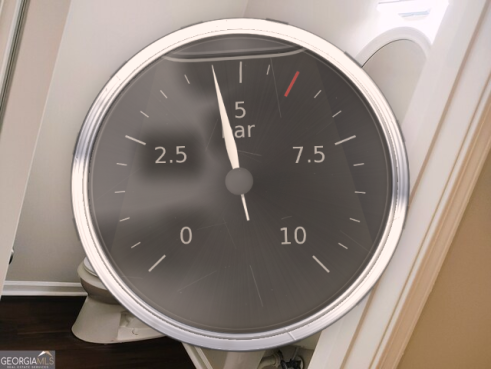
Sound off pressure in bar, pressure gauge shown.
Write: 4.5 bar
